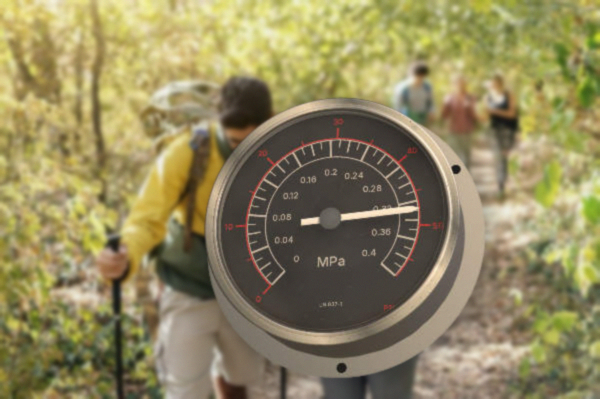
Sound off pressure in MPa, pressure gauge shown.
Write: 0.33 MPa
